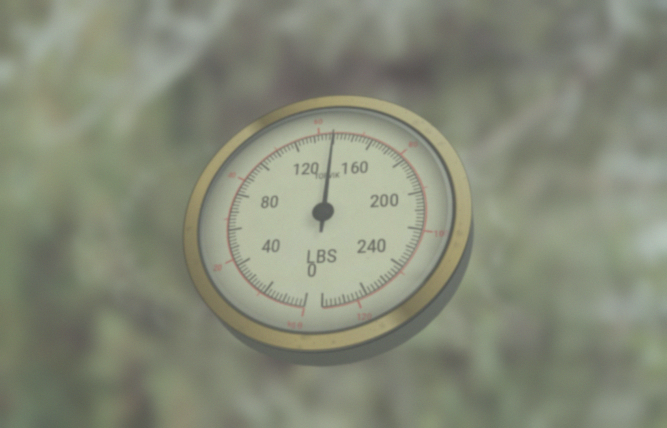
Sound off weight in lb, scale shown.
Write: 140 lb
